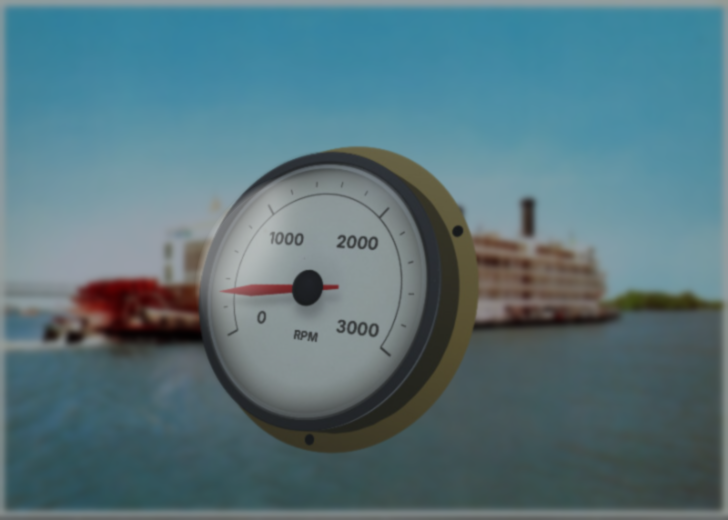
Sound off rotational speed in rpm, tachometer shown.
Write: 300 rpm
